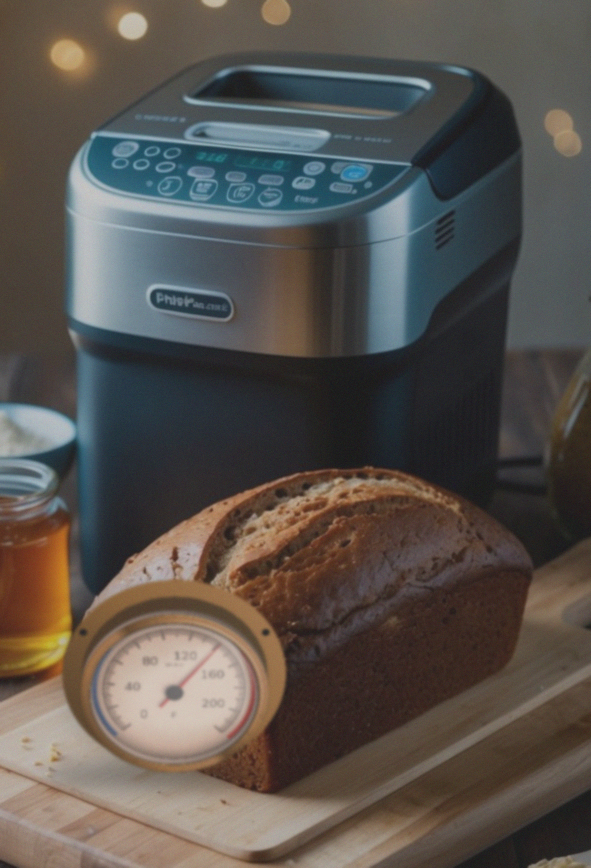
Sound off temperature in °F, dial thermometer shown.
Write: 140 °F
